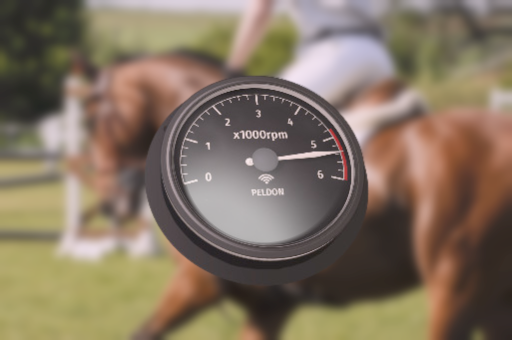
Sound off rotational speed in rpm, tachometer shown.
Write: 5400 rpm
